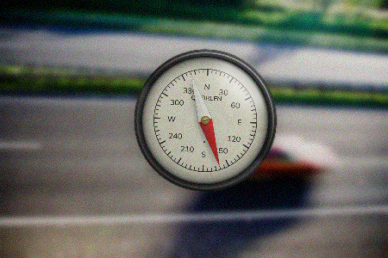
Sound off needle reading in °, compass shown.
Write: 160 °
